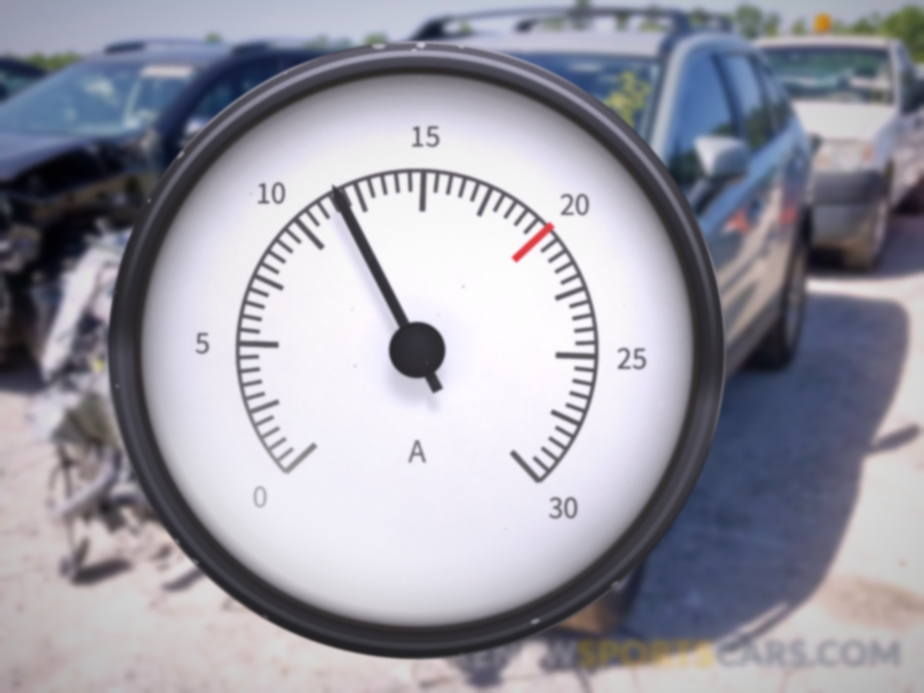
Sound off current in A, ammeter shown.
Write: 11.75 A
